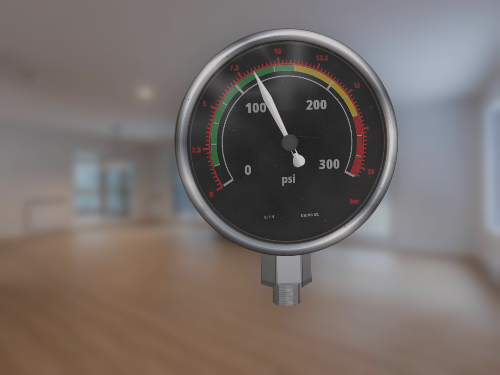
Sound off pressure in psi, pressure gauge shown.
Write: 120 psi
